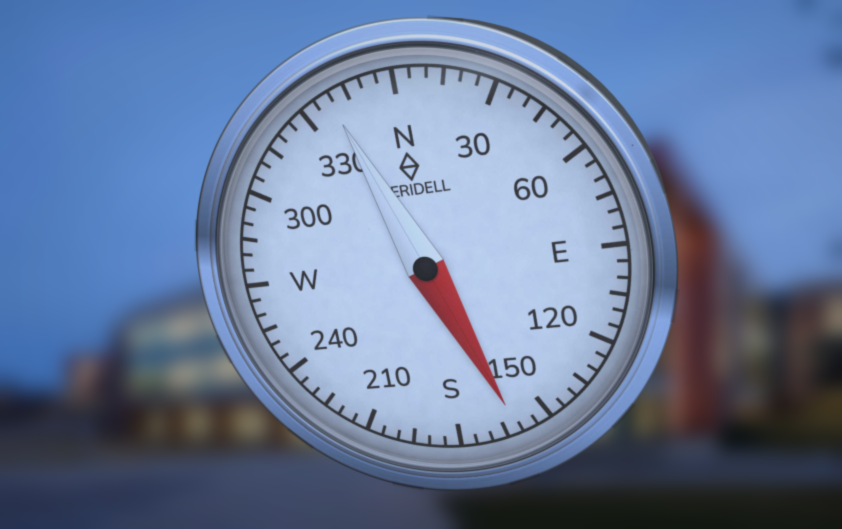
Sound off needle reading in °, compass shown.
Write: 160 °
